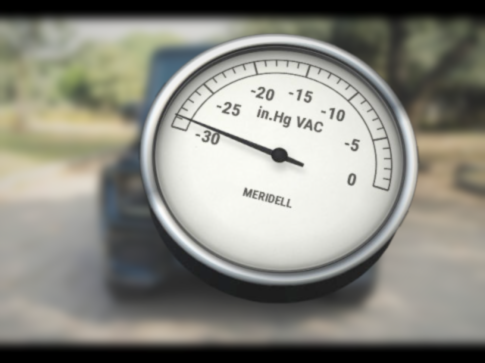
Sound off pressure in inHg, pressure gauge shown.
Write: -29 inHg
